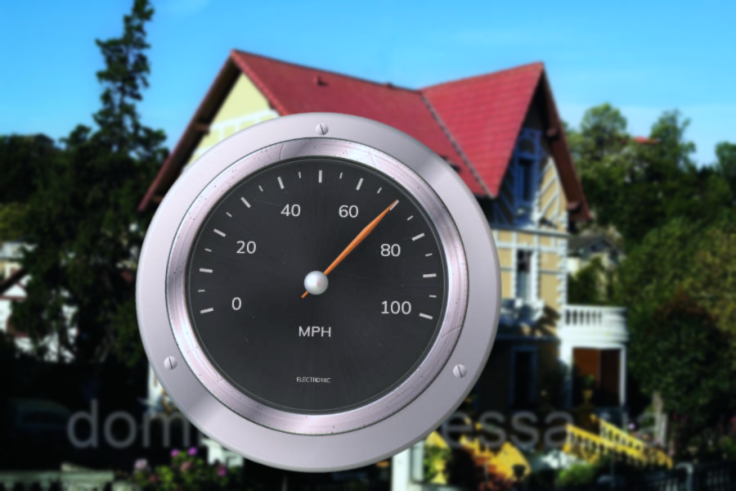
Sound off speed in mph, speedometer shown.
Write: 70 mph
